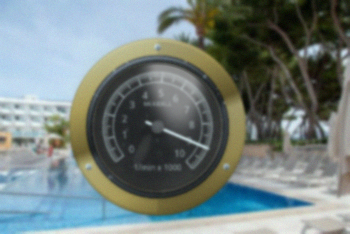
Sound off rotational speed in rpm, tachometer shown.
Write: 9000 rpm
